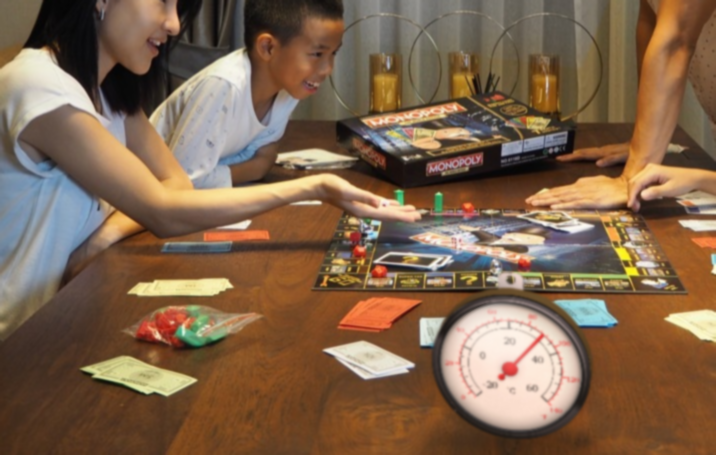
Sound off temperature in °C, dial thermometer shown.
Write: 32 °C
